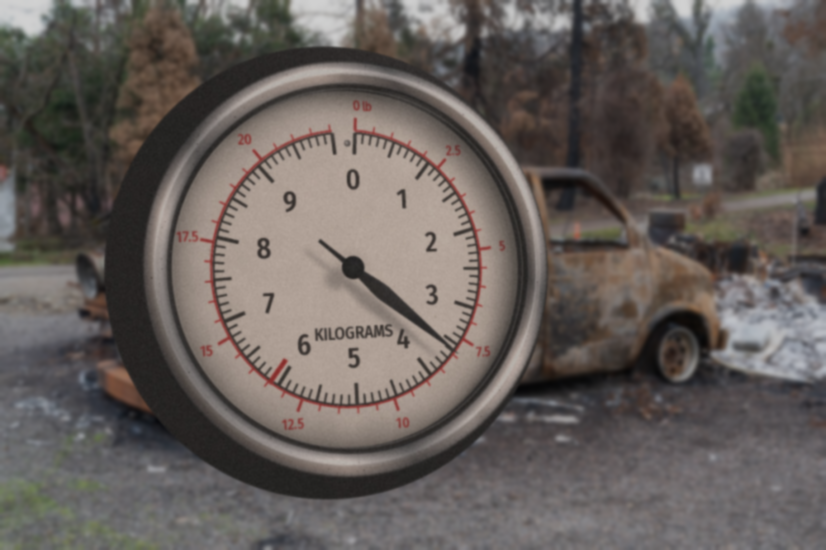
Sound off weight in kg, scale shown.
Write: 3.6 kg
